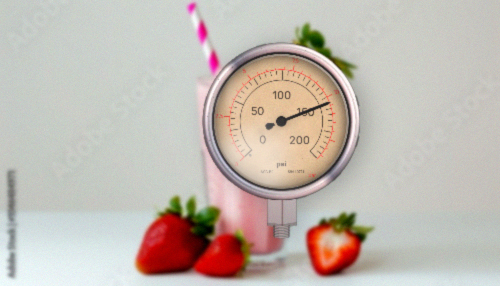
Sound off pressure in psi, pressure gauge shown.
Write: 150 psi
